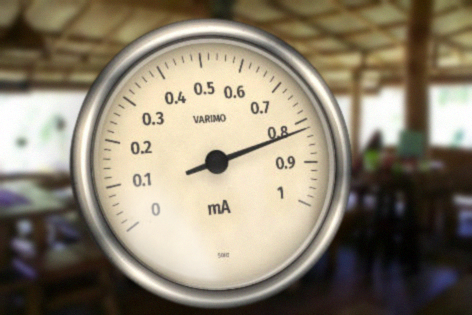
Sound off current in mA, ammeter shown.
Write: 0.82 mA
